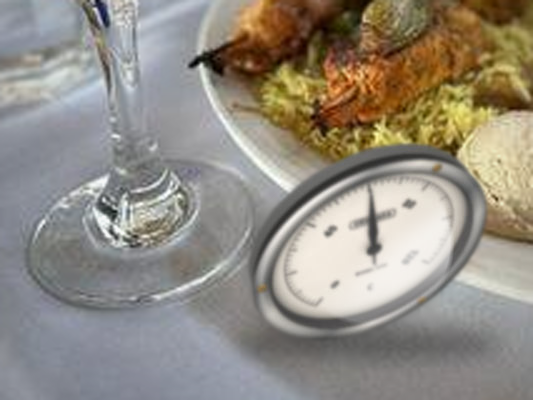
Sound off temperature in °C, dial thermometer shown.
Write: 60 °C
